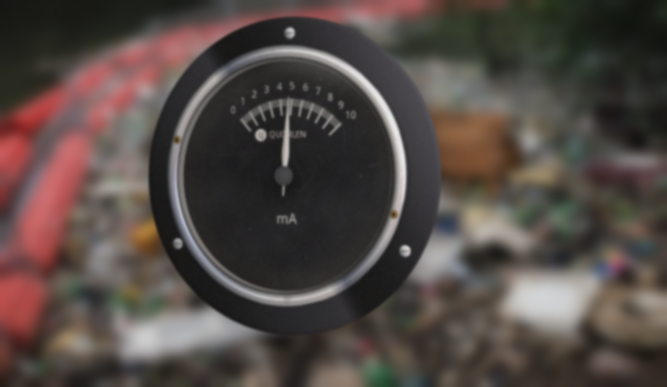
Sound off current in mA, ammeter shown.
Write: 5 mA
